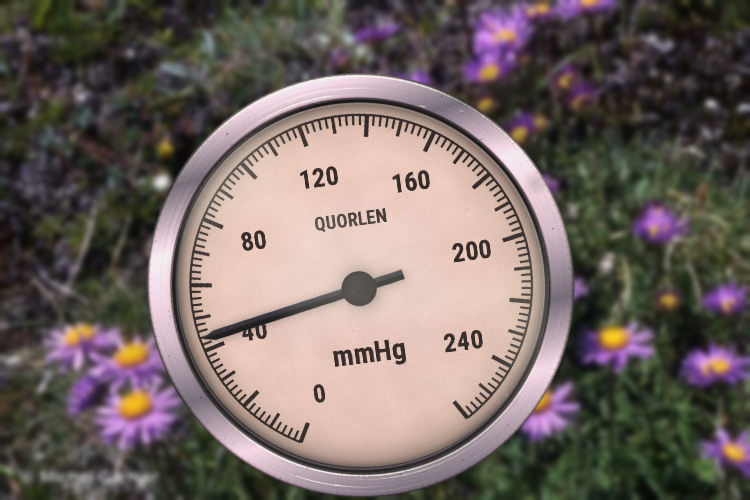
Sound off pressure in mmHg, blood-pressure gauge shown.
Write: 44 mmHg
